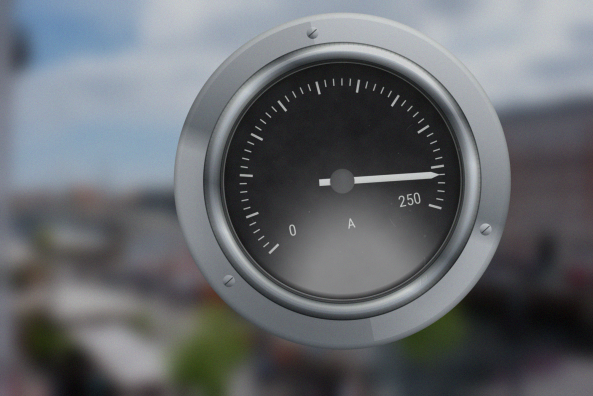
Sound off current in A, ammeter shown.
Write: 230 A
